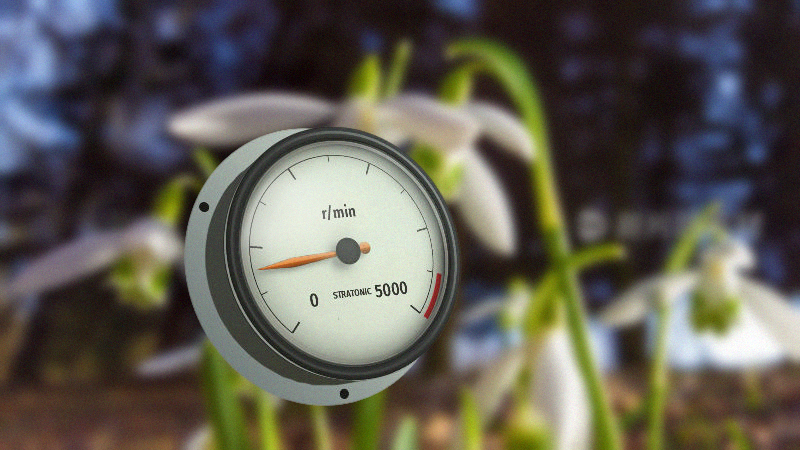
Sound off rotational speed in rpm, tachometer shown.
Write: 750 rpm
